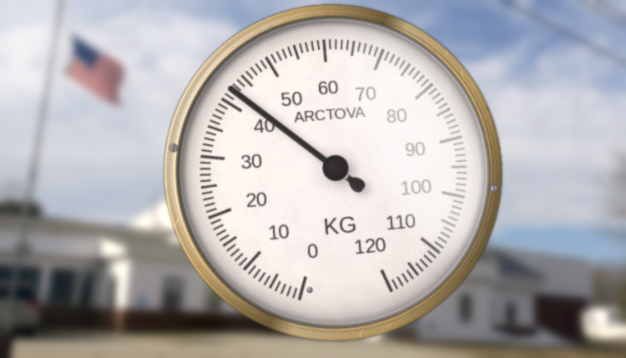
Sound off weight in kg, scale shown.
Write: 42 kg
